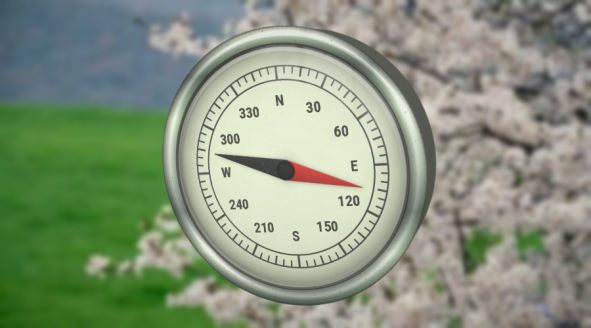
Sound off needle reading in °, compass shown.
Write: 105 °
